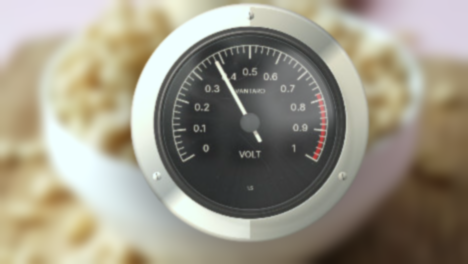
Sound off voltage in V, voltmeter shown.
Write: 0.38 V
